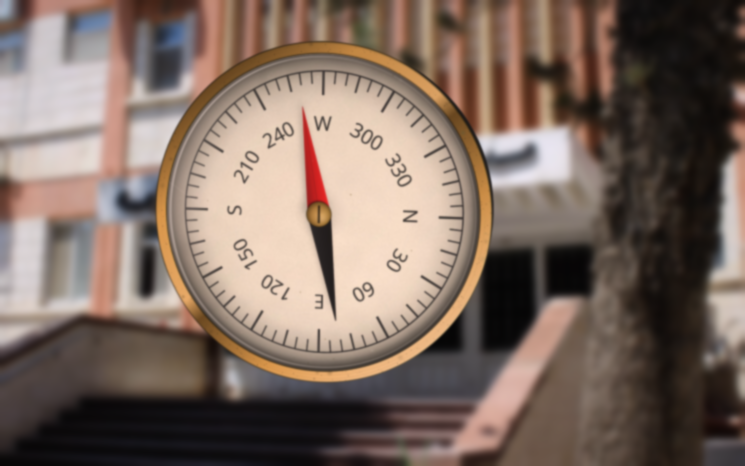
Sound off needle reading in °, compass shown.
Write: 260 °
